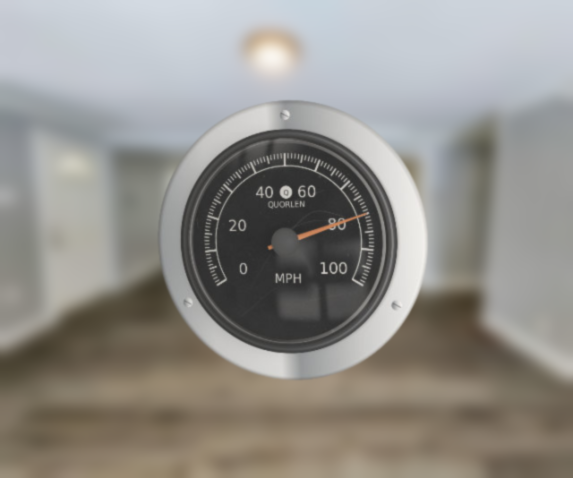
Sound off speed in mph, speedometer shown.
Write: 80 mph
